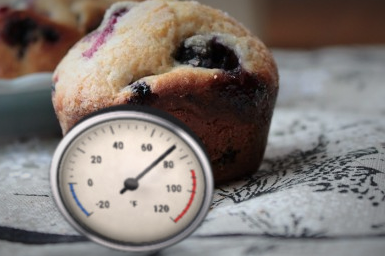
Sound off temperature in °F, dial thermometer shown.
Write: 72 °F
